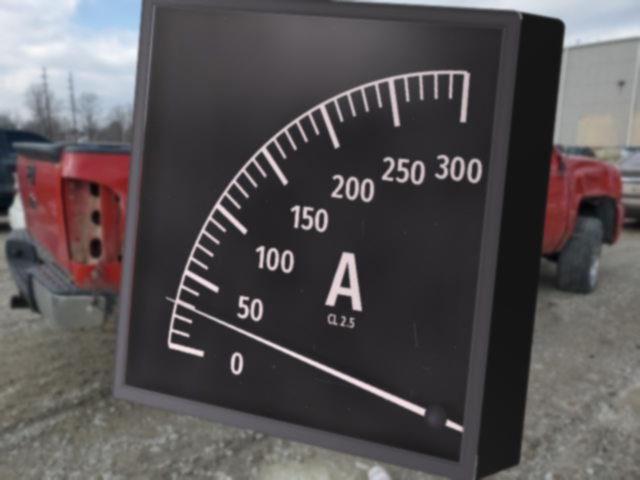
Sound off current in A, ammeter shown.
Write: 30 A
